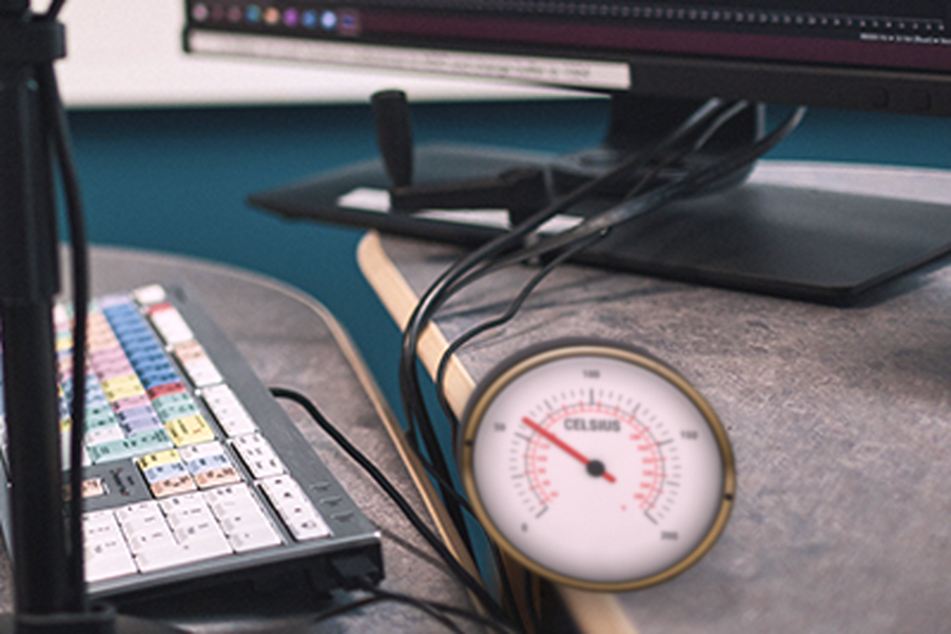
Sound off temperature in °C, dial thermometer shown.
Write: 60 °C
